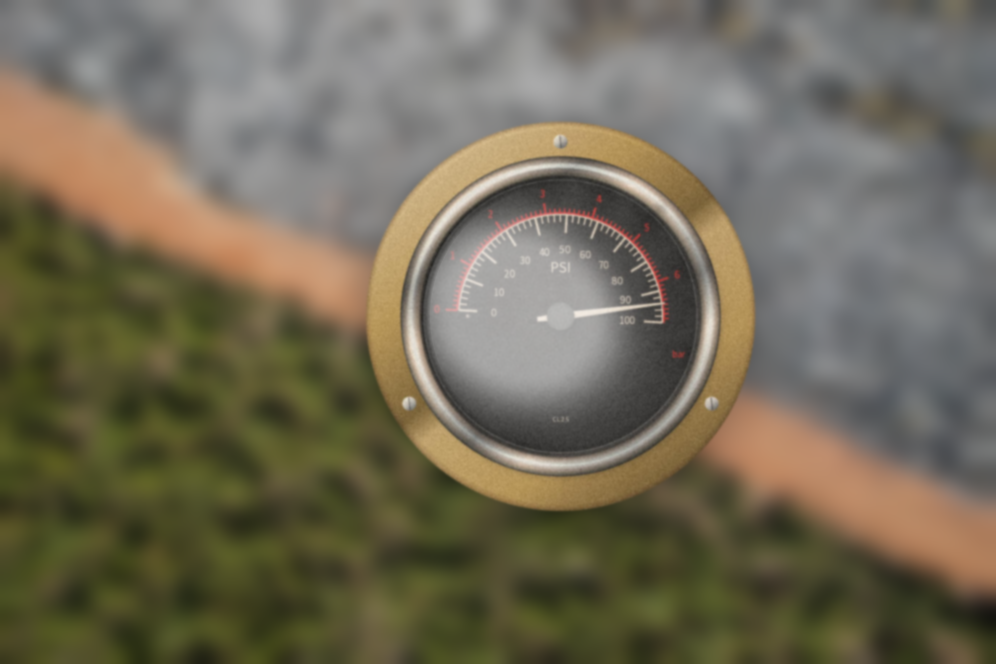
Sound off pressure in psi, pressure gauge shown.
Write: 94 psi
